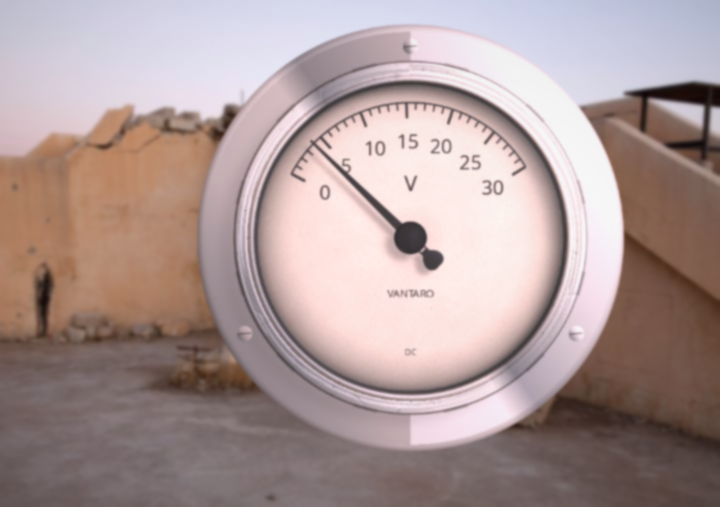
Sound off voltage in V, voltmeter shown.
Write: 4 V
